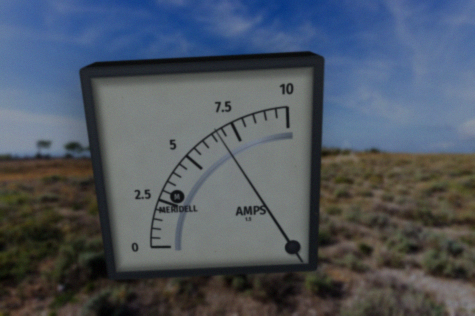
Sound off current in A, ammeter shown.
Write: 6.75 A
